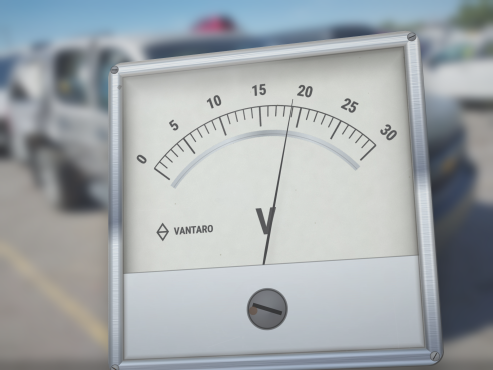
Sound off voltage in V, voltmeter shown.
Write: 19 V
